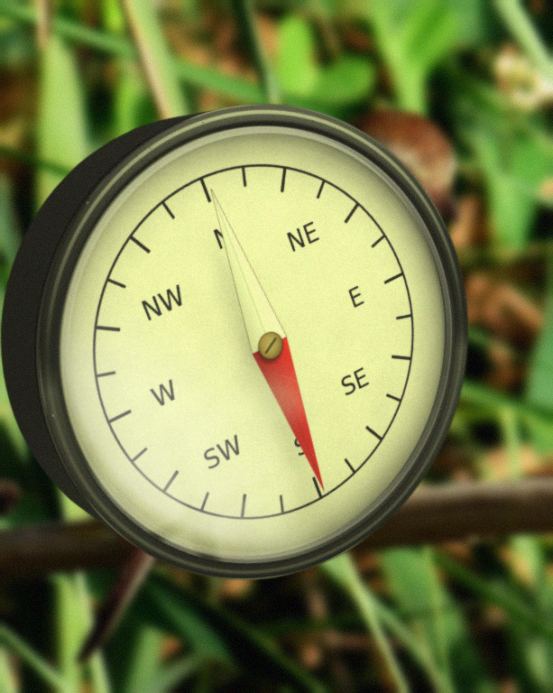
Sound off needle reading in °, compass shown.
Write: 180 °
